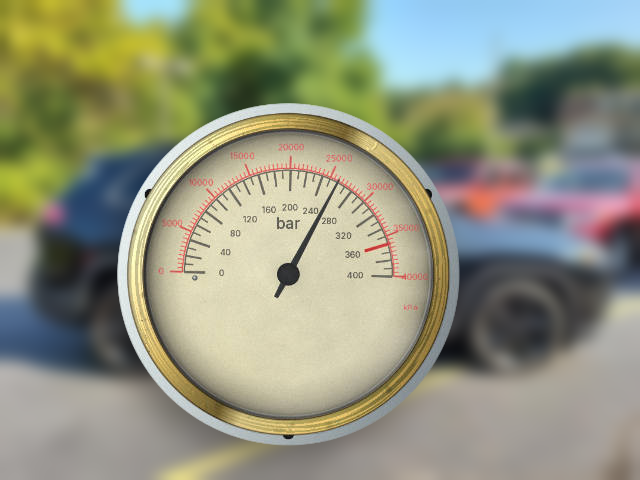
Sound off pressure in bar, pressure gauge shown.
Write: 260 bar
